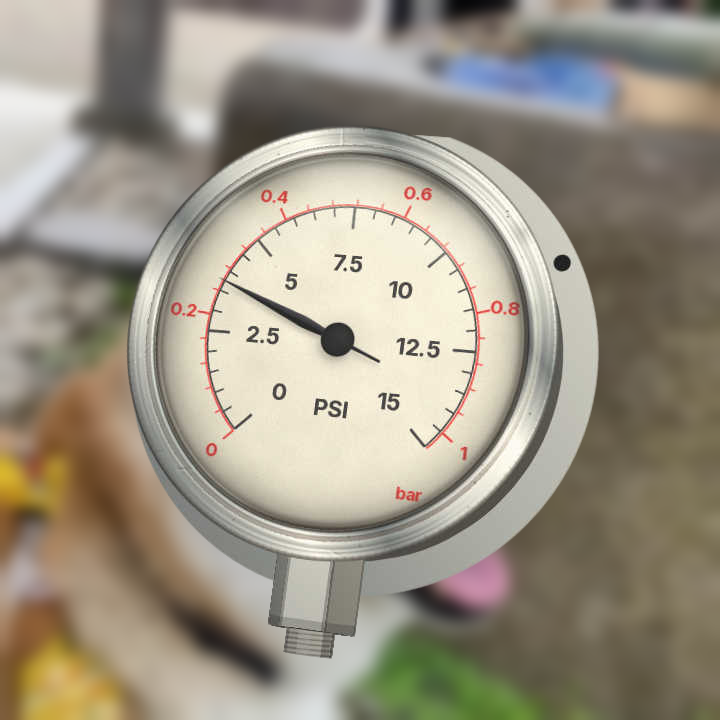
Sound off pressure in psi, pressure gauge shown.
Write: 3.75 psi
